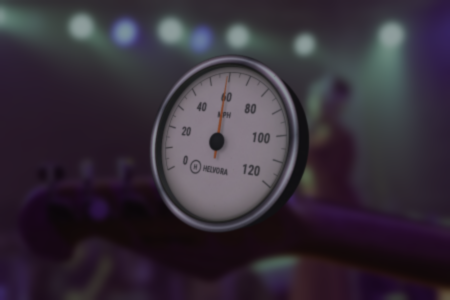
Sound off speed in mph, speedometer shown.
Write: 60 mph
